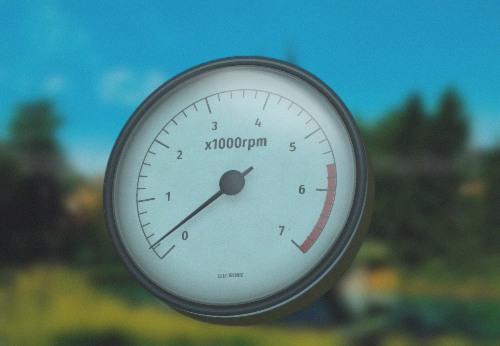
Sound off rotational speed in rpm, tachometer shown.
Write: 200 rpm
